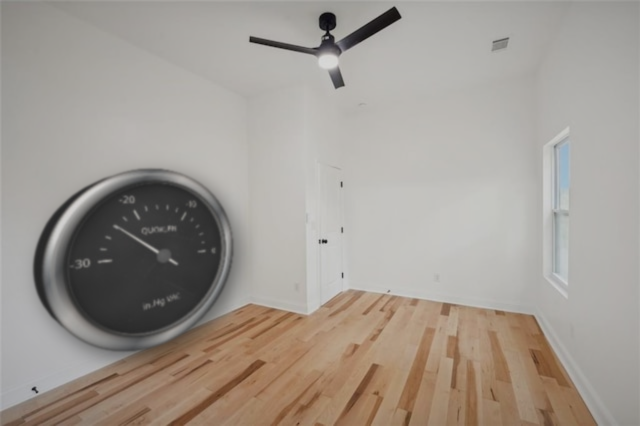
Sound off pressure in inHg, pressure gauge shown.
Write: -24 inHg
